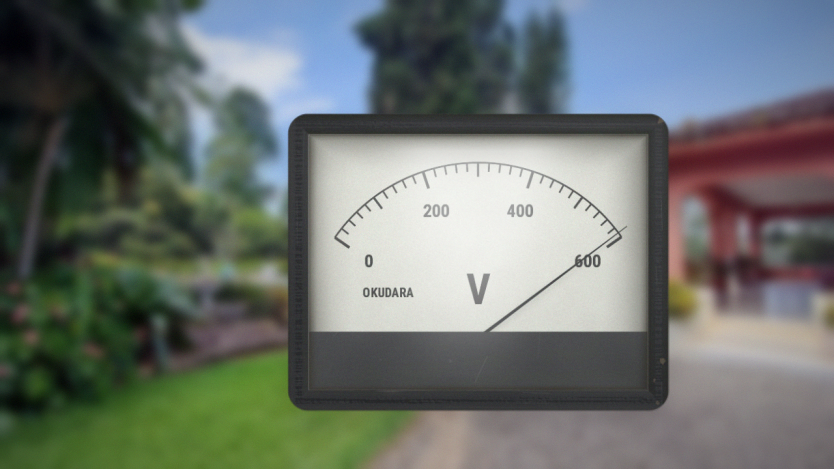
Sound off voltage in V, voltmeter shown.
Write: 590 V
